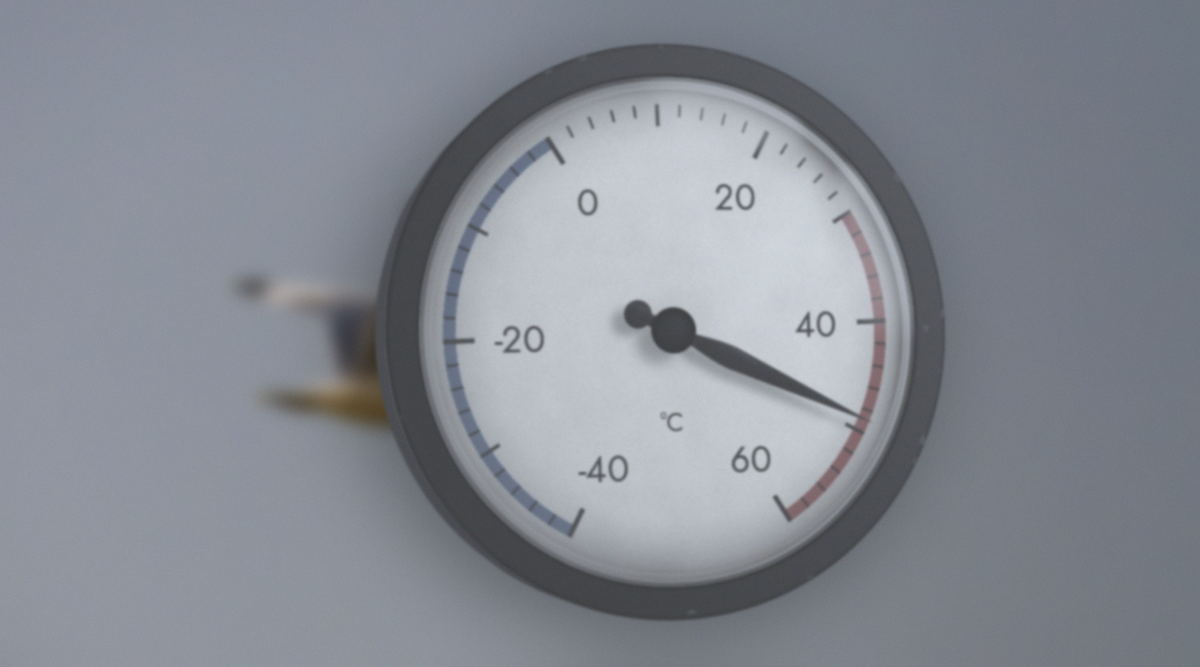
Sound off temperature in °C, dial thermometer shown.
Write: 49 °C
